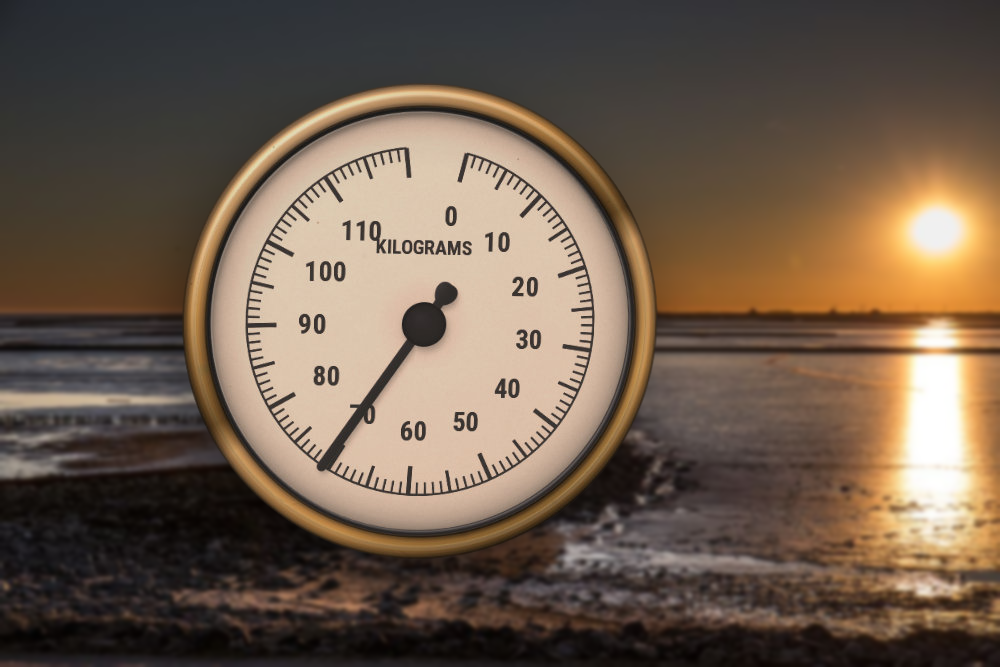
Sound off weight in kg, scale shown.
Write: 71 kg
